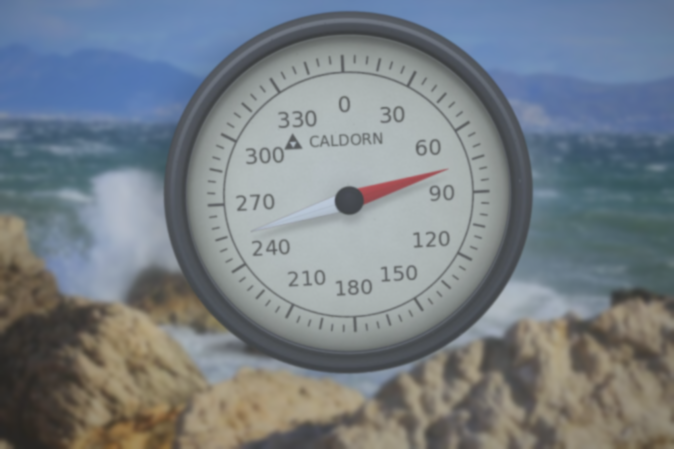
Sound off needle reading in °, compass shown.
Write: 75 °
